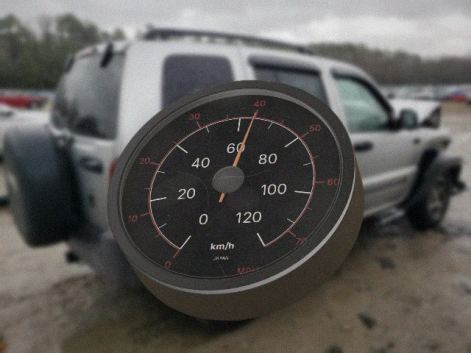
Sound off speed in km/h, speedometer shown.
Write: 65 km/h
